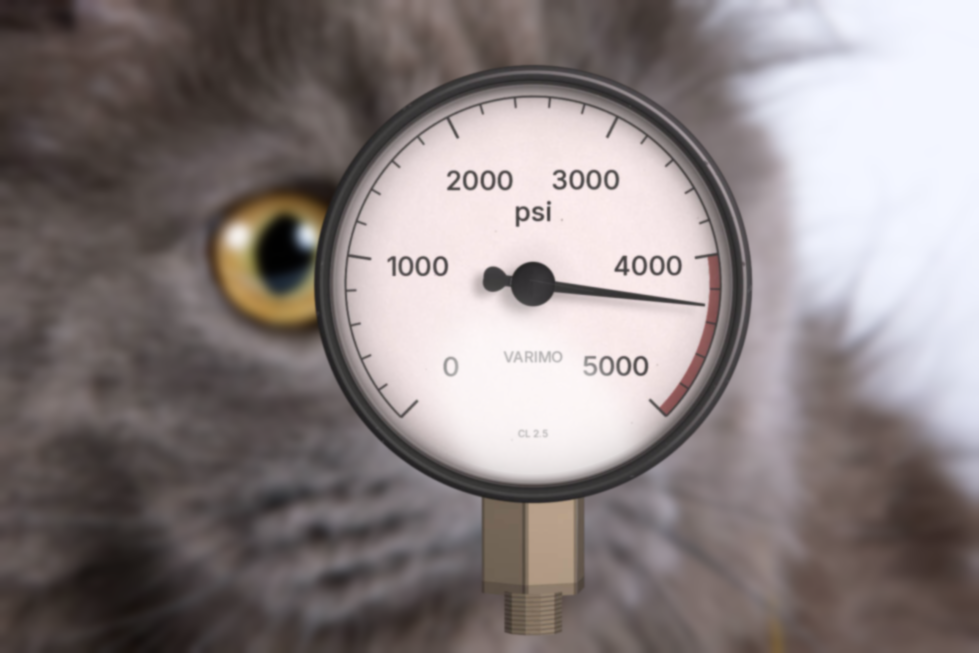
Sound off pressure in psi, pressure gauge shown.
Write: 4300 psi
